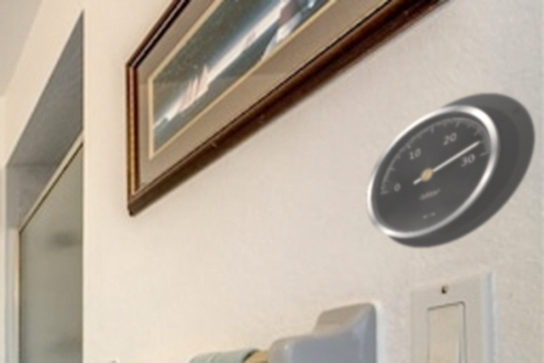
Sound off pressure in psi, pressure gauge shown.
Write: 27.5 psi
